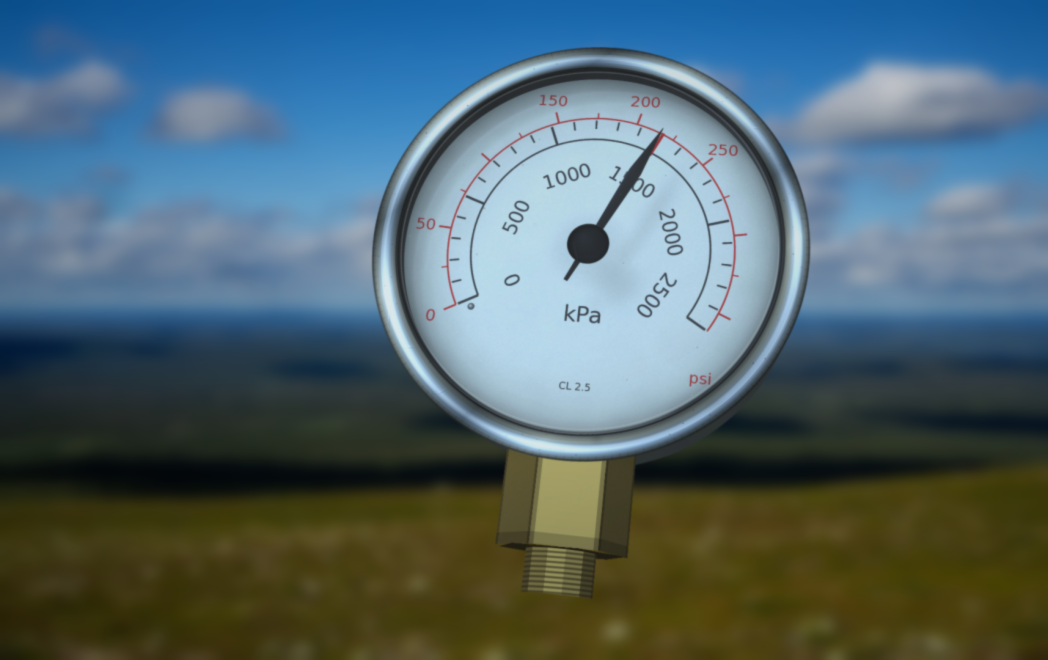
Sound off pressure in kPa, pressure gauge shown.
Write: 1500 kPa
